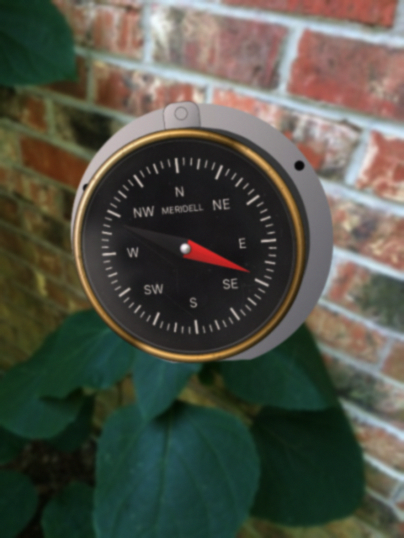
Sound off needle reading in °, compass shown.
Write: 115 °
